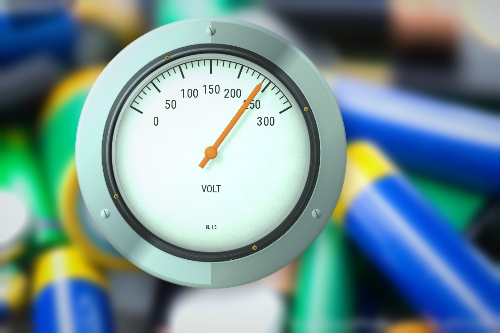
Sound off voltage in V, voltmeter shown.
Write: 240 V
